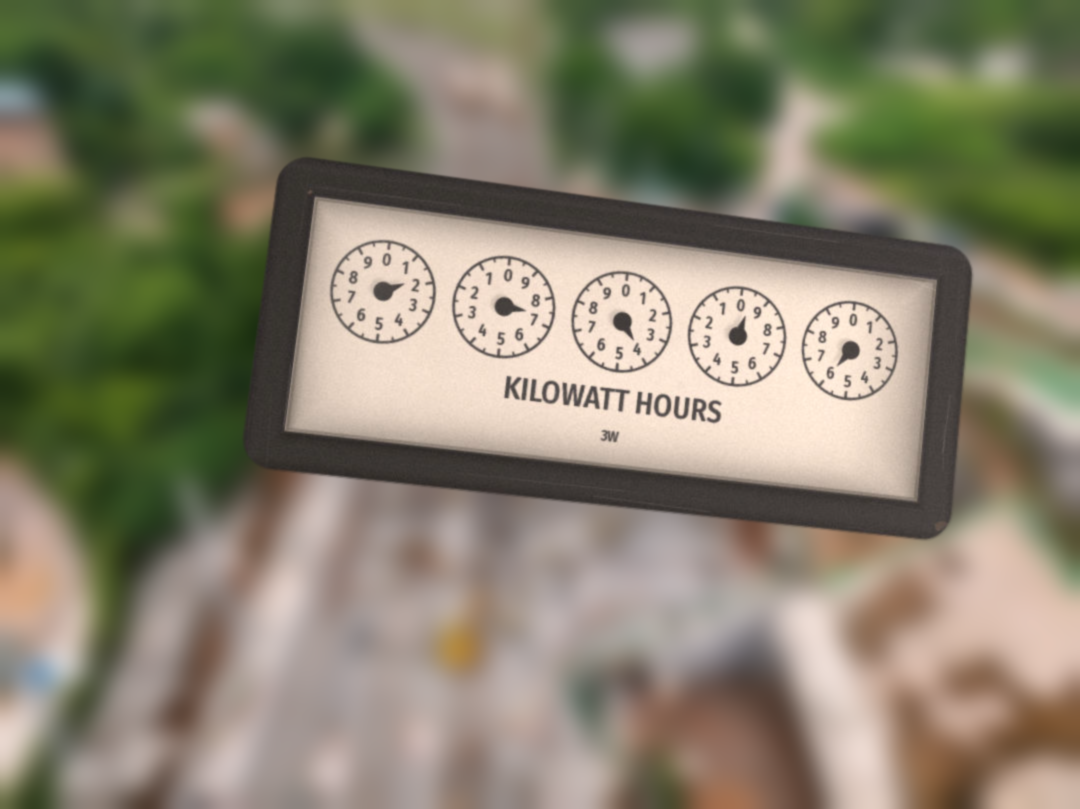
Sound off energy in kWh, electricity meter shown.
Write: 17396 kWh
